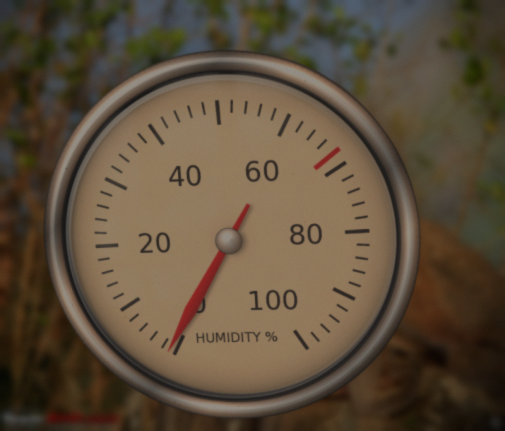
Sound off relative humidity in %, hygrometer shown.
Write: 1 %
